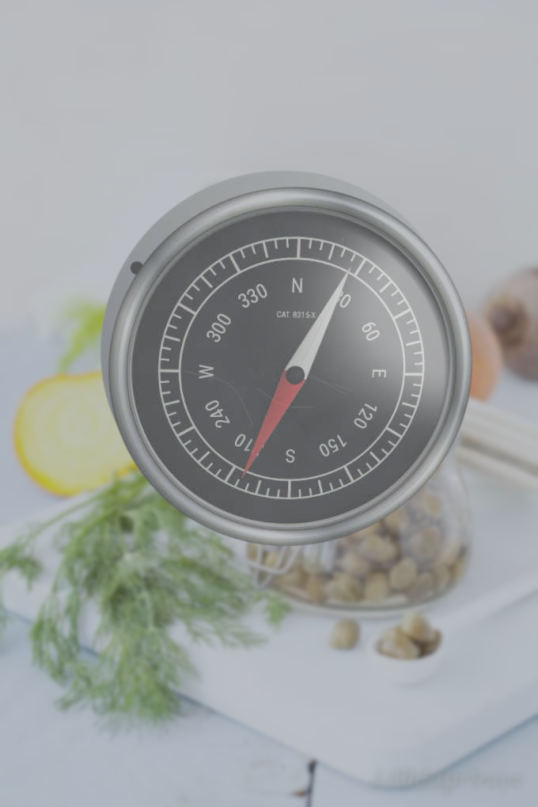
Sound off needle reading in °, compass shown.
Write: 205 °
